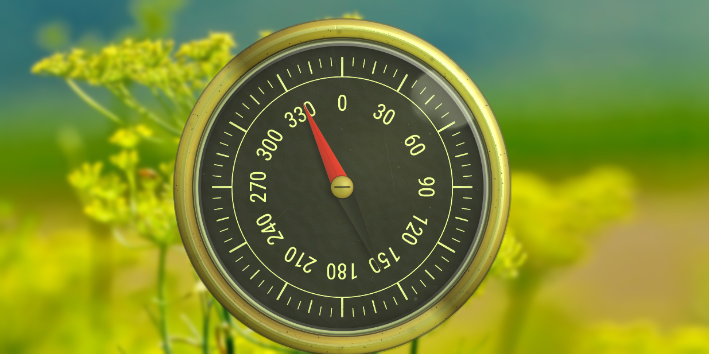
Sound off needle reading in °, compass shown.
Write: 335 °
